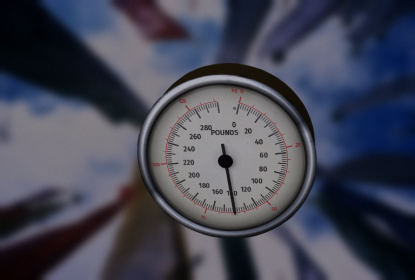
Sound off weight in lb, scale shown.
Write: 140 lb
